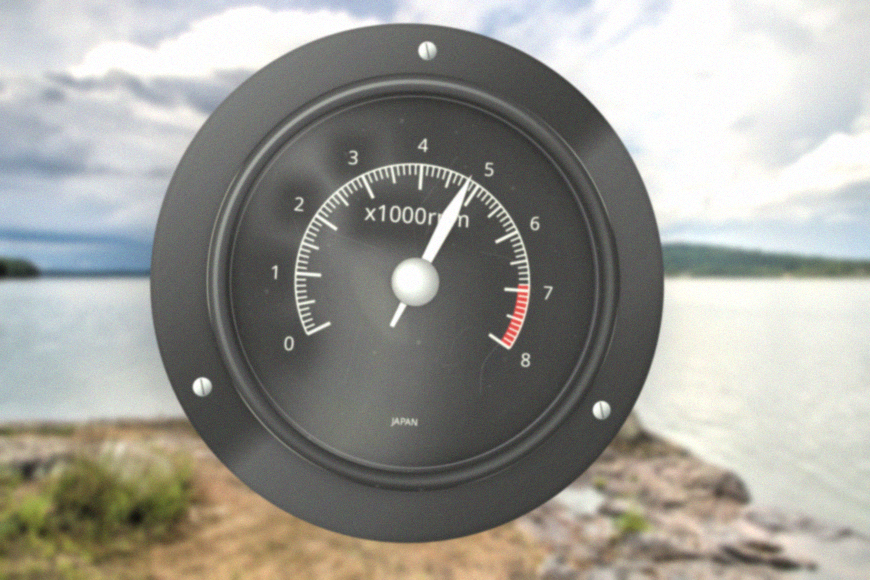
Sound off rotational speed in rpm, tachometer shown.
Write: 4800 rpm
